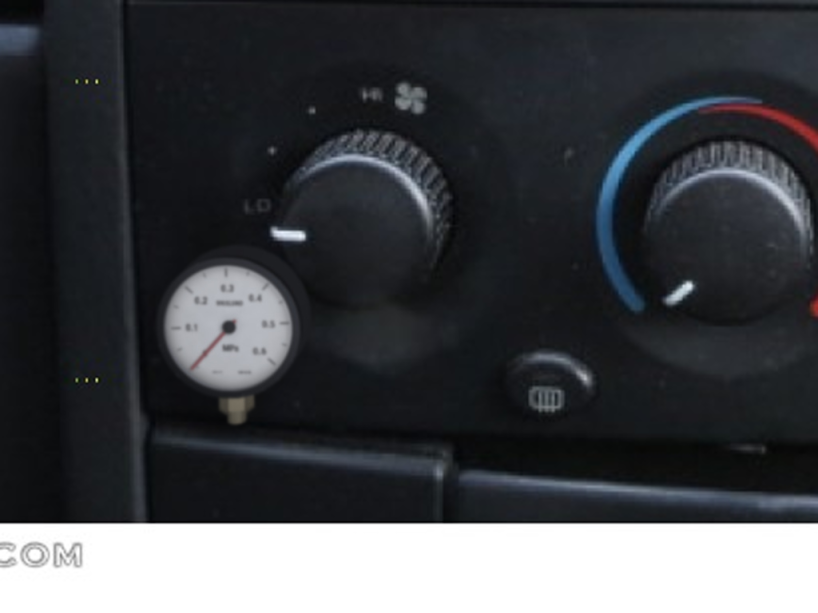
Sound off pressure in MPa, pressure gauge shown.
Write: 0 MPa
